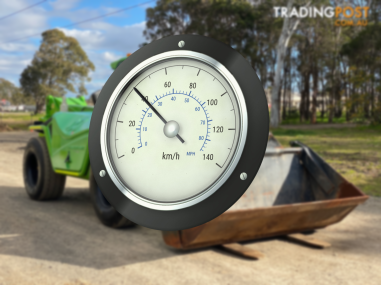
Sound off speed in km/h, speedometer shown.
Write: 40 km/h
